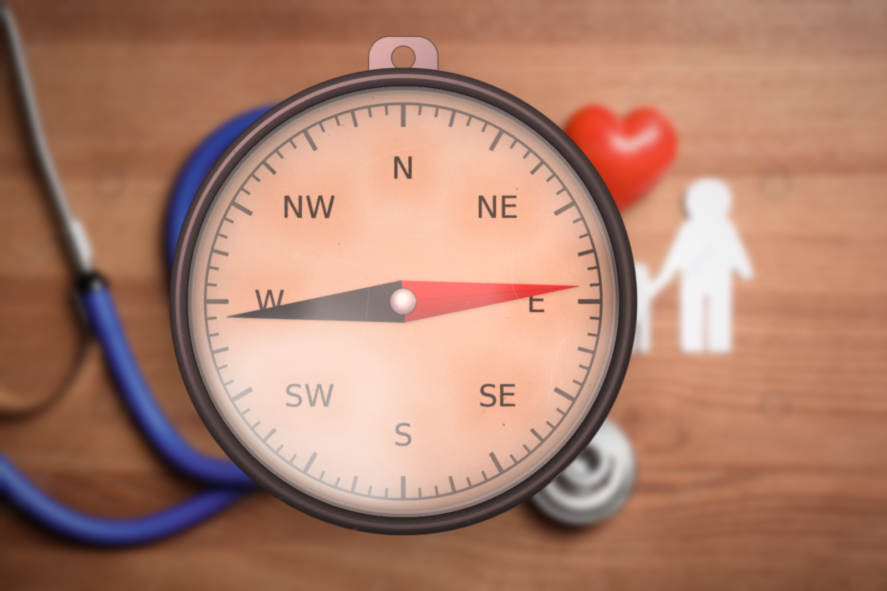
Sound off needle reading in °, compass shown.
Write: 85 °
